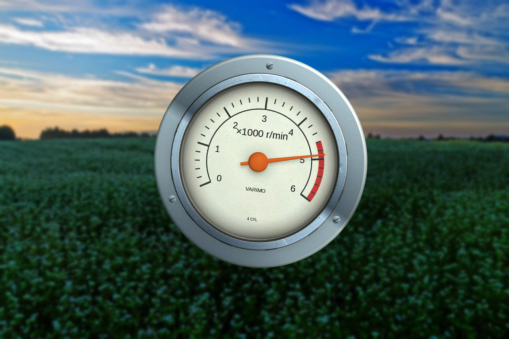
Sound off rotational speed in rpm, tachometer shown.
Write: 4900 rpm
